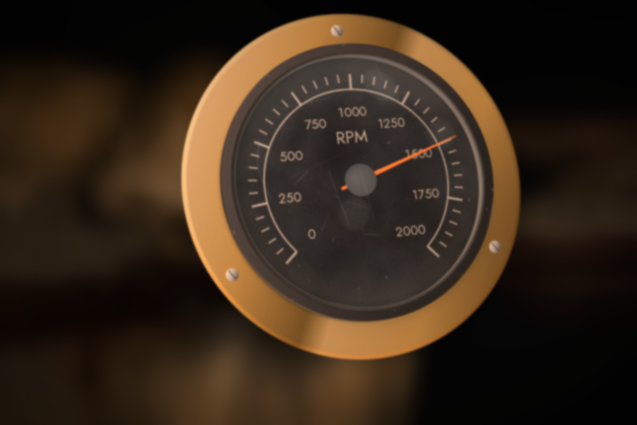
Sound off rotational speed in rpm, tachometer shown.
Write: 1500 rpm
